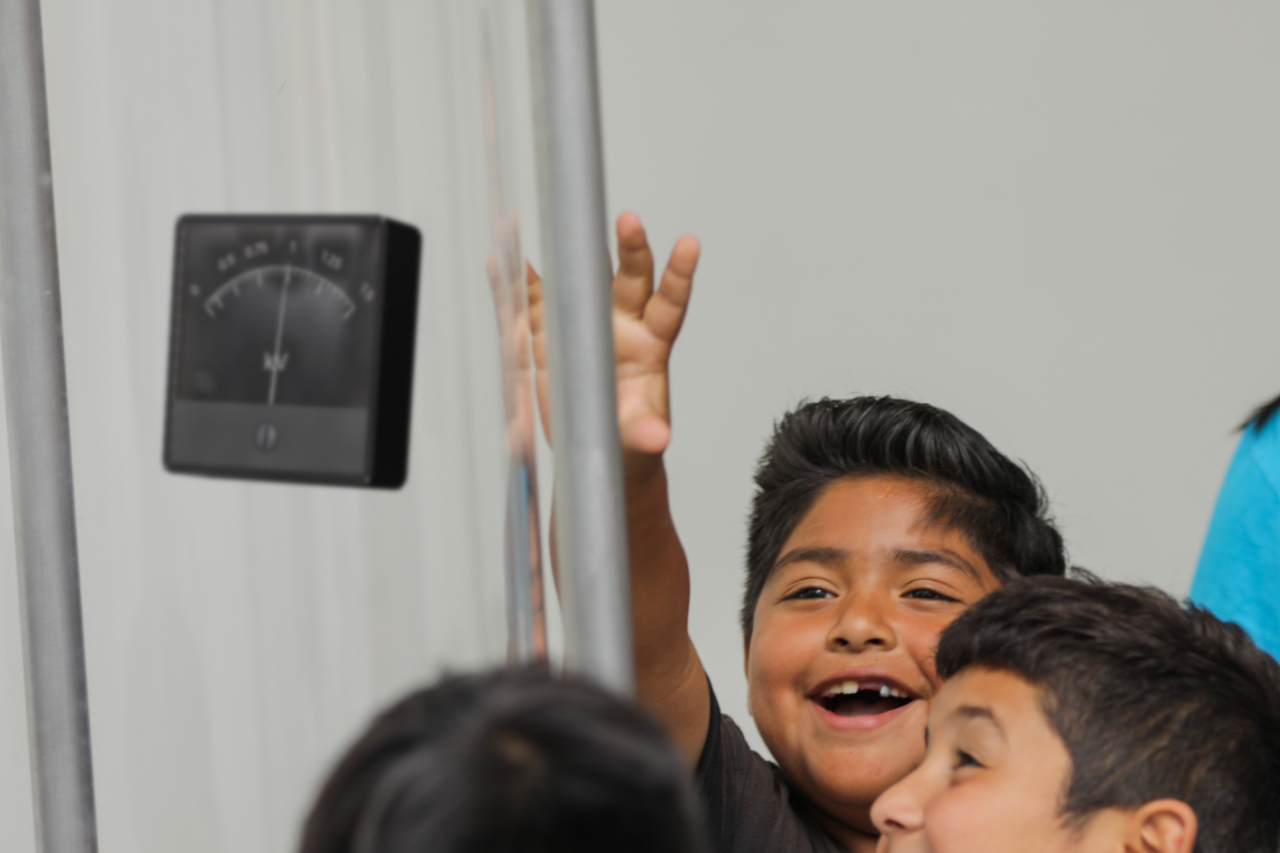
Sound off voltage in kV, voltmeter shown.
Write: 1 kV
